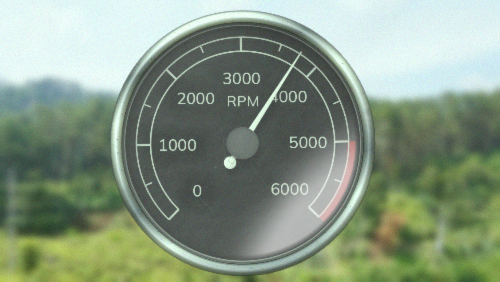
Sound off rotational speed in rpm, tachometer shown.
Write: 3750 rpm
